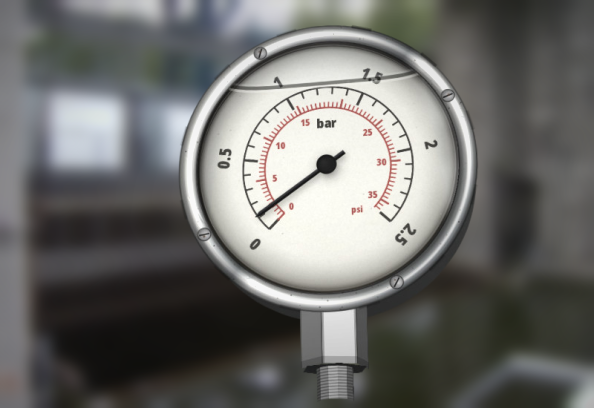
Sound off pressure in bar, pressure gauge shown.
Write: 0.1 bar
